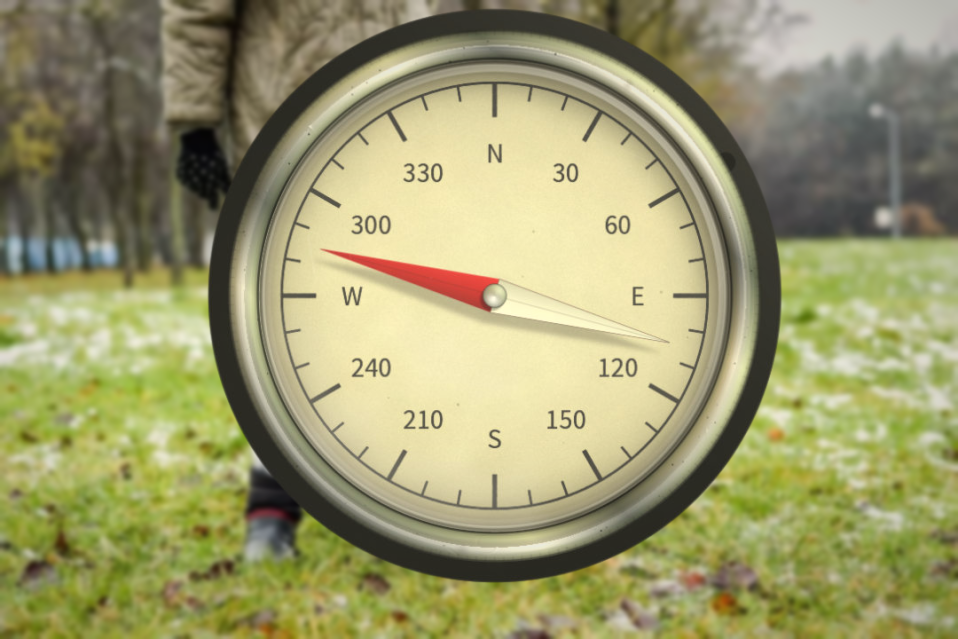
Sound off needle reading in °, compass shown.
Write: 285 °
